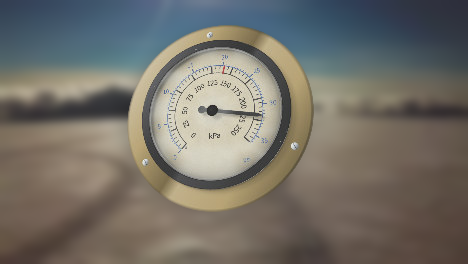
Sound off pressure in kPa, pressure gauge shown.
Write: 220 kPa
